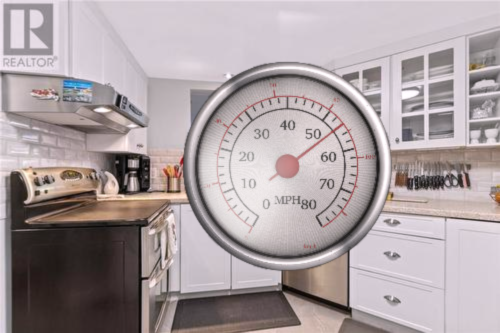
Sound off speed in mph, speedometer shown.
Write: 54 mph
